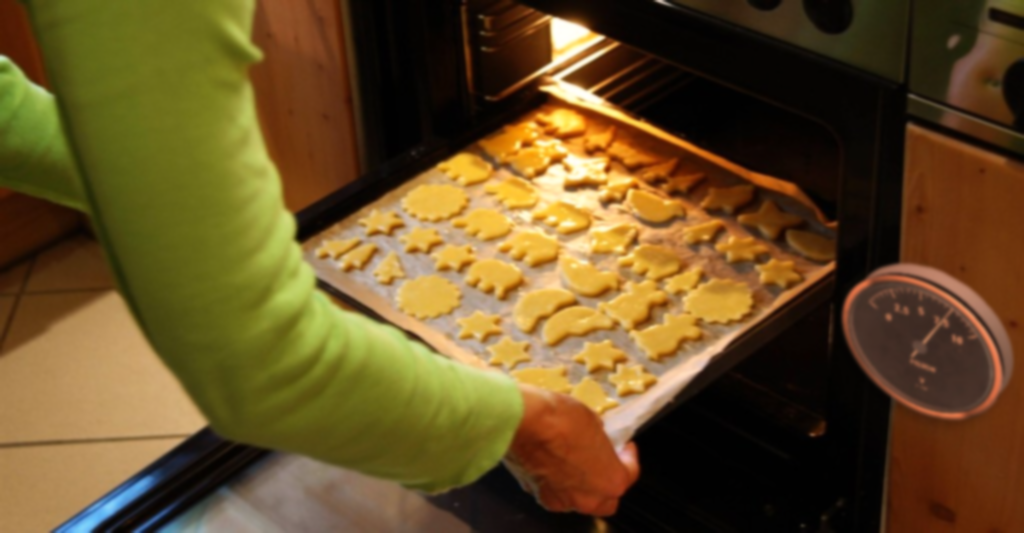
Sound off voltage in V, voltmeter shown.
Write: 7.5 V
